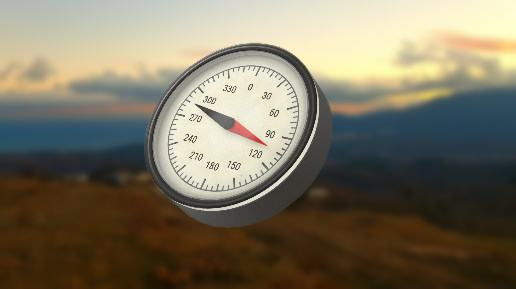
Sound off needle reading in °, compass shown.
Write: 105 °
